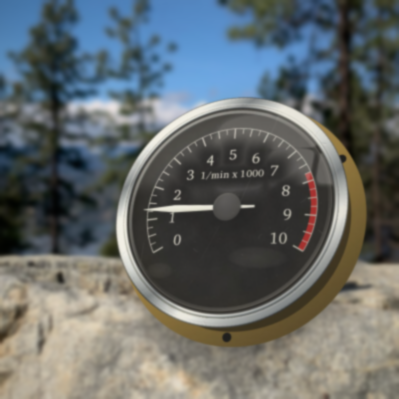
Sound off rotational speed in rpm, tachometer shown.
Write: 1250 rpm
